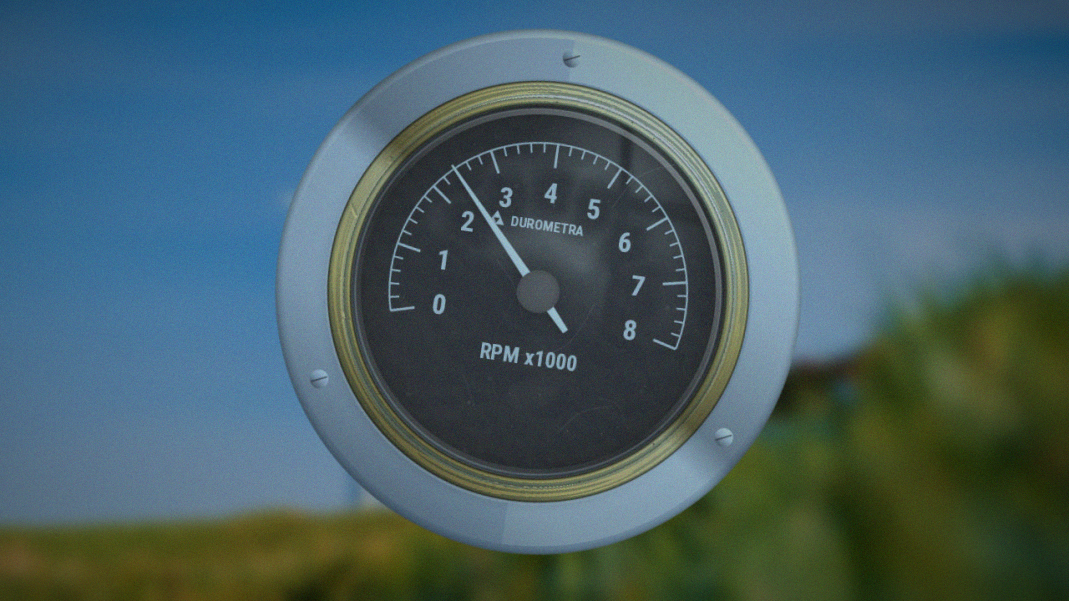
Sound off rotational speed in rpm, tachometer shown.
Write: 2400 rpm
